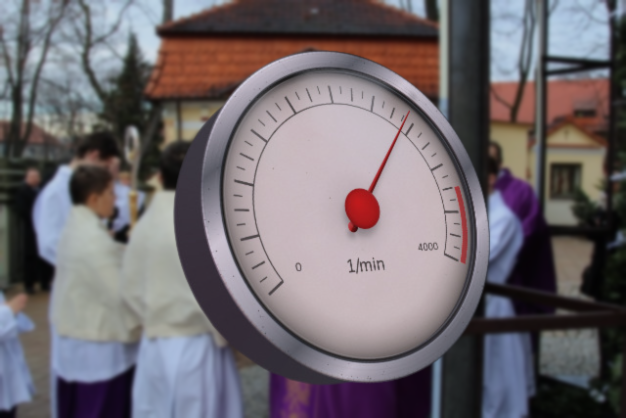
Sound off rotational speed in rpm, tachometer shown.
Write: 2700 rpm
